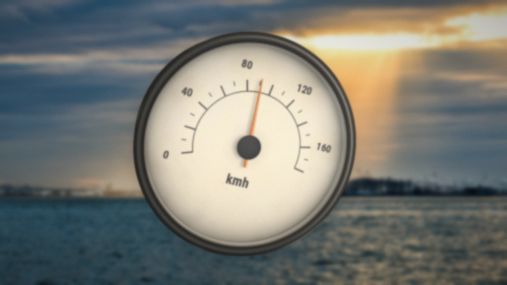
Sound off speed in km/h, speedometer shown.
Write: 90 km/h
